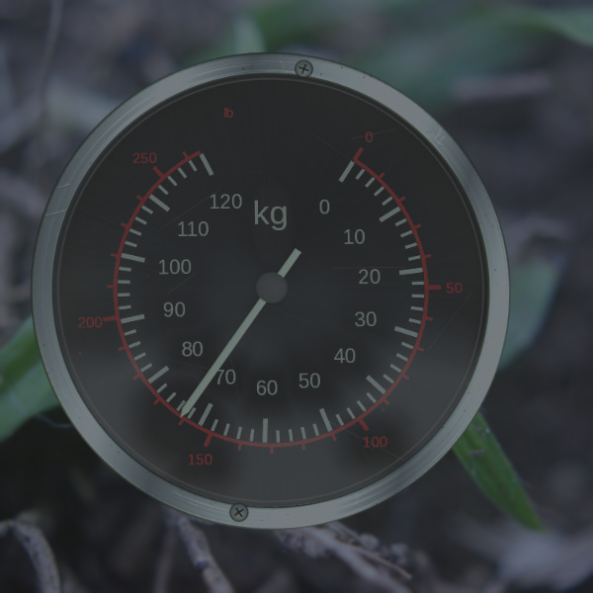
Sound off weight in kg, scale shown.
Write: 73 kg
